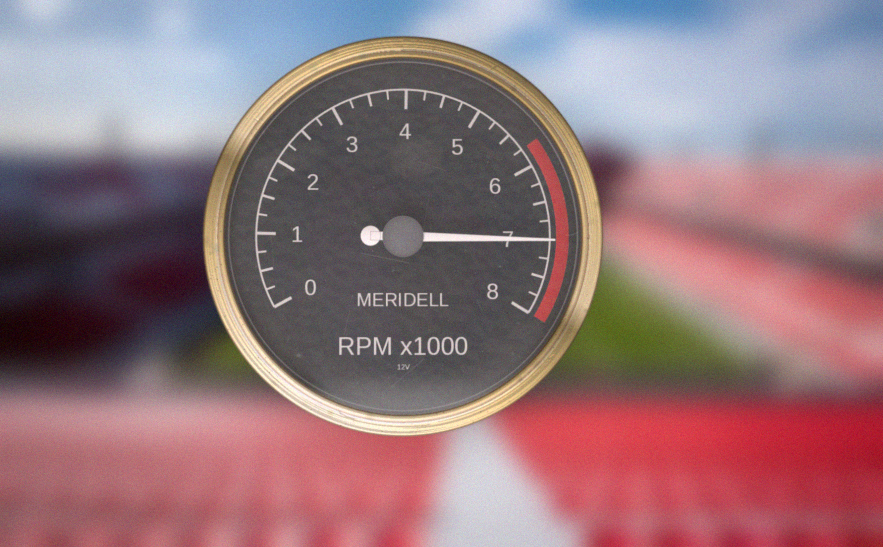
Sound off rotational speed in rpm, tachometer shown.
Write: 7000 rpm
